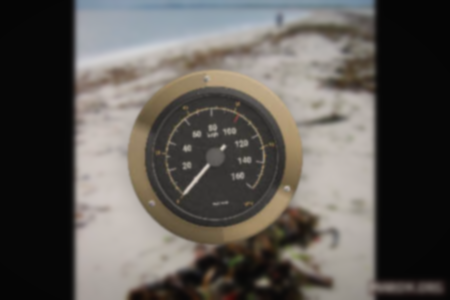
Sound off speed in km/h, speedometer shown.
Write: 0 km/h
